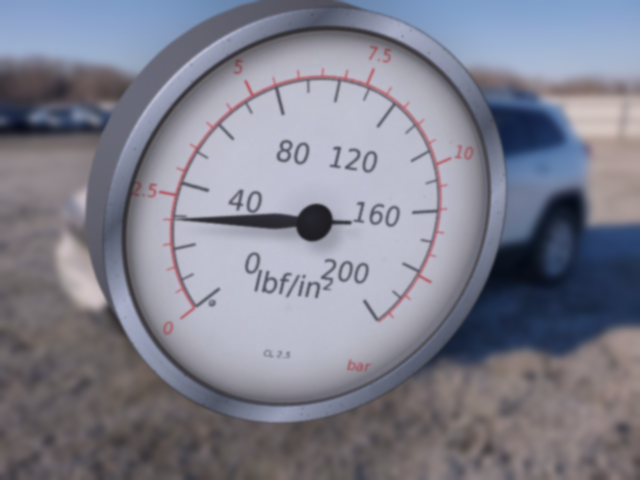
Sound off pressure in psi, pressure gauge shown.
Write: 30 psi
